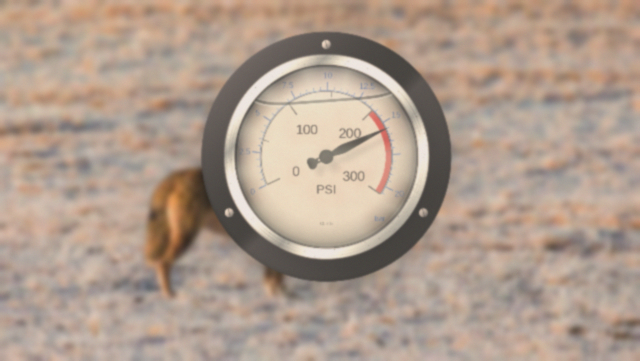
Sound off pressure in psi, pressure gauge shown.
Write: 225 psi
